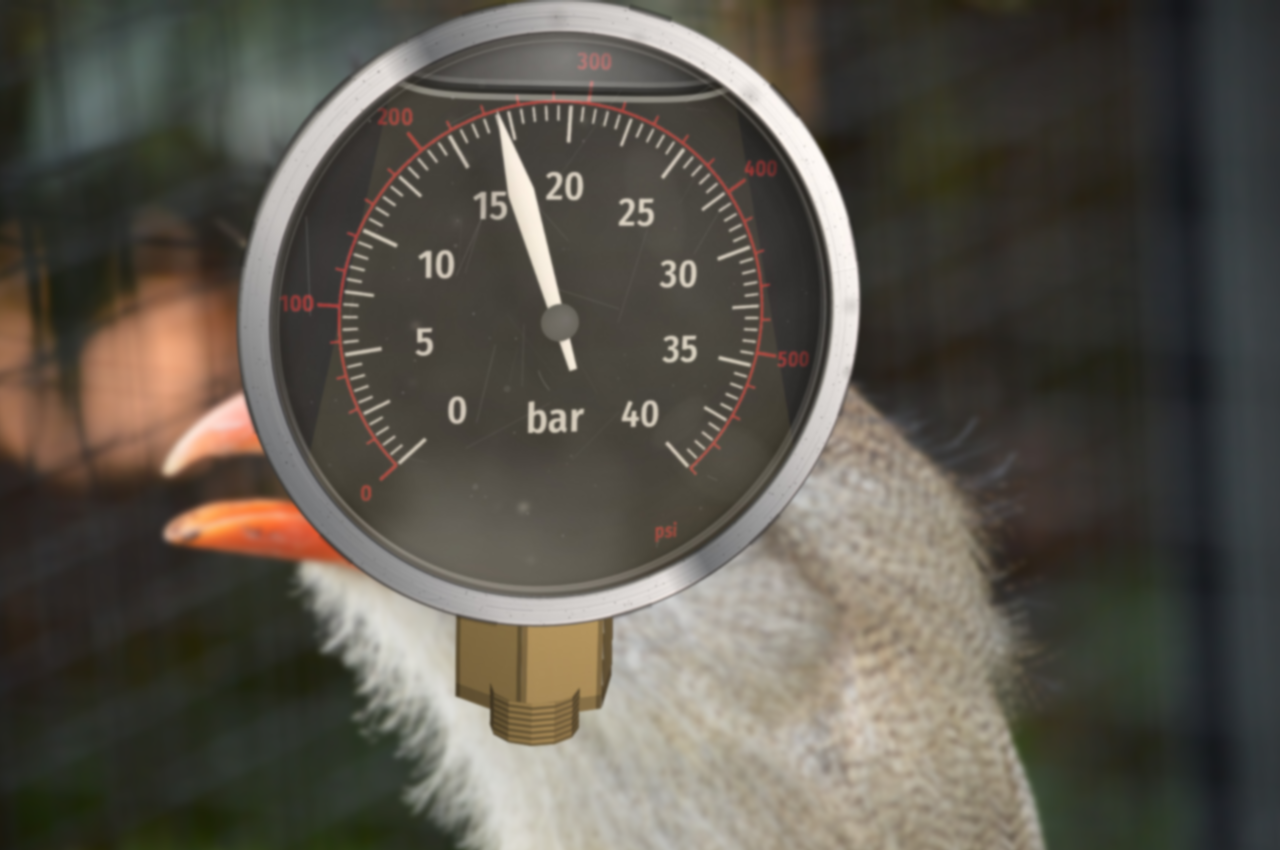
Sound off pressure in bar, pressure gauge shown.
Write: 17 bar
